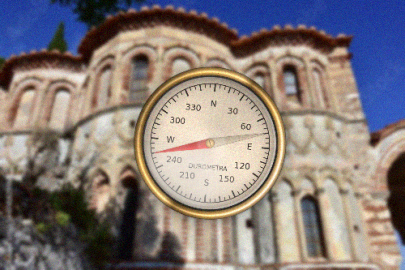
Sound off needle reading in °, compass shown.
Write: 255 °
